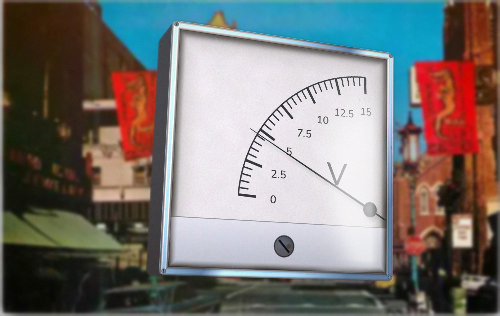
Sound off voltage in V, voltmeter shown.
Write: 4.5 V
